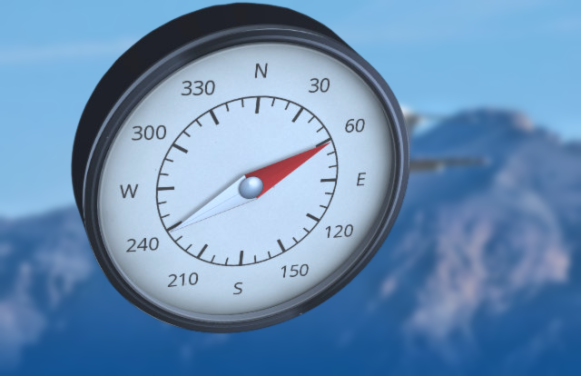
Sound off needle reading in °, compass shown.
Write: 60 °
